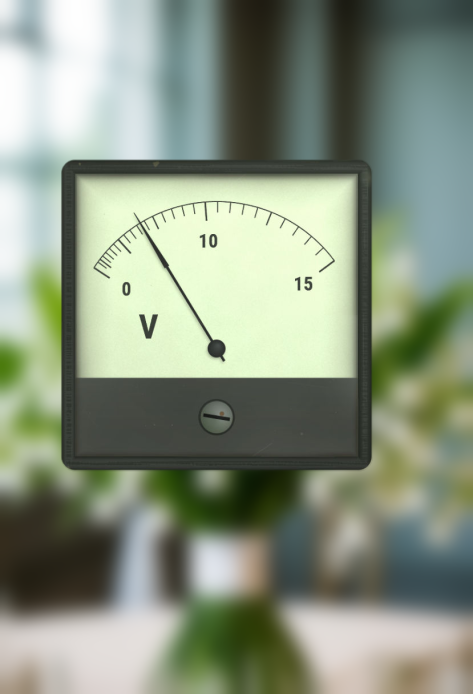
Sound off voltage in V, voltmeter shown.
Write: 6.75 V
